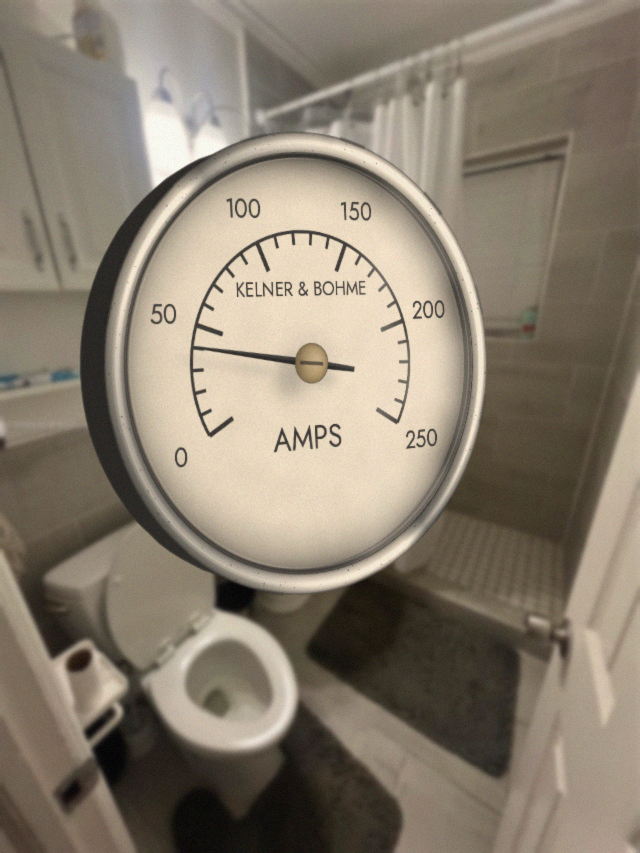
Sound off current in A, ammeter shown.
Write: 40 A
